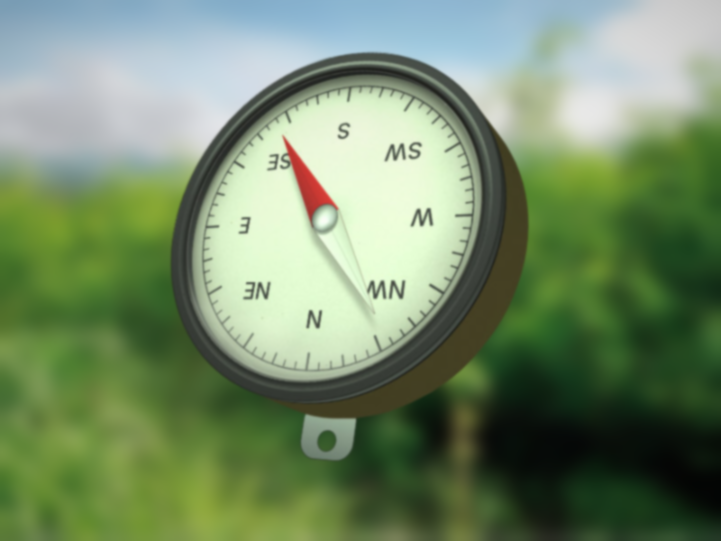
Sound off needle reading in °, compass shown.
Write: 145 °
